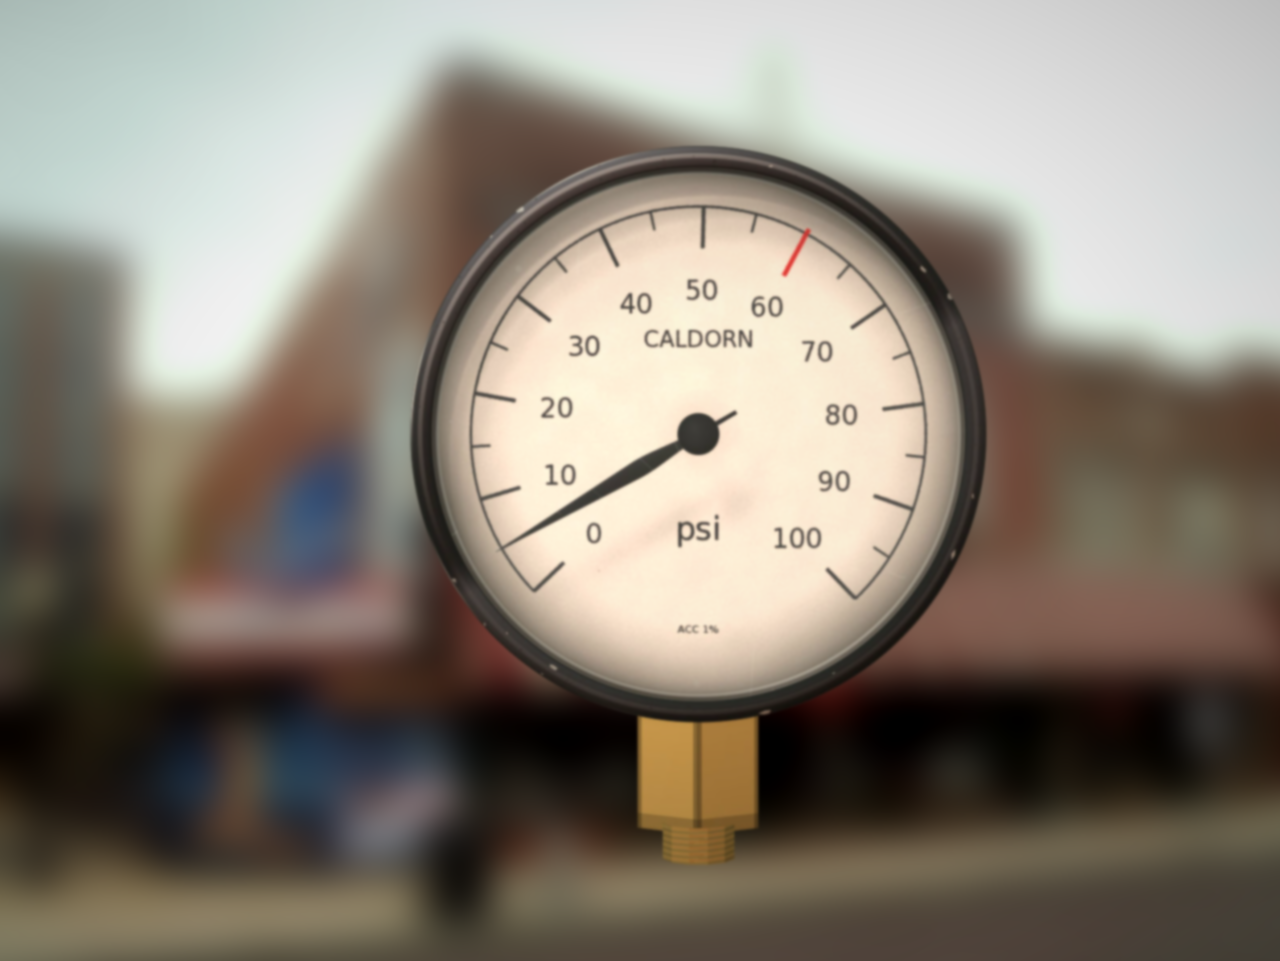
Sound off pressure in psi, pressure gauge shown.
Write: 5 psi
